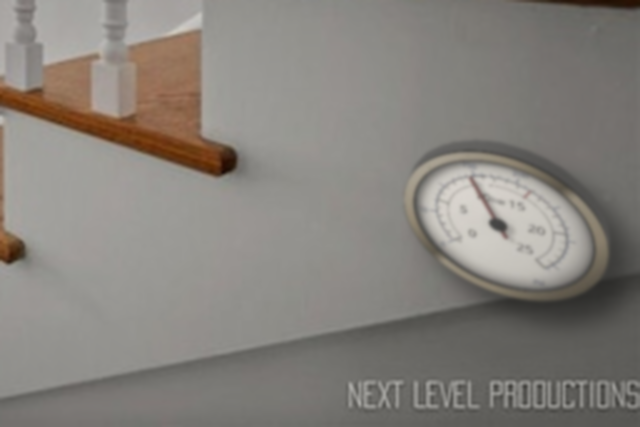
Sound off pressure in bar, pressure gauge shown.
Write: 10 bar
